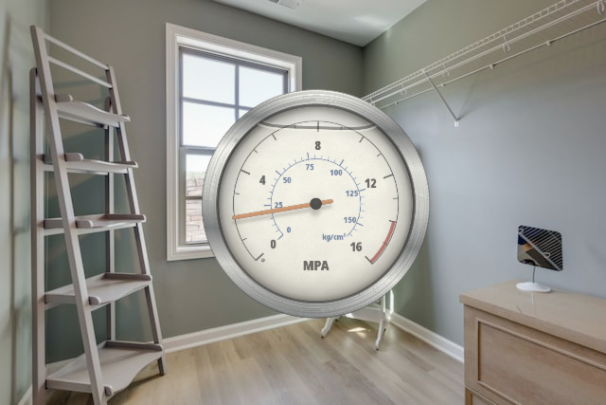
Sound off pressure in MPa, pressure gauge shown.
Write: 2 MPa
